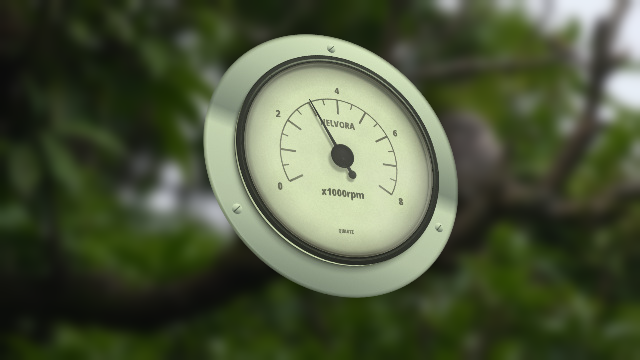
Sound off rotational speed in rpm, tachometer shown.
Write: 3000 rpm
